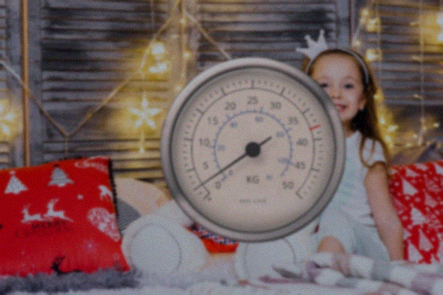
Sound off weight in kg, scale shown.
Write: 2 kg
